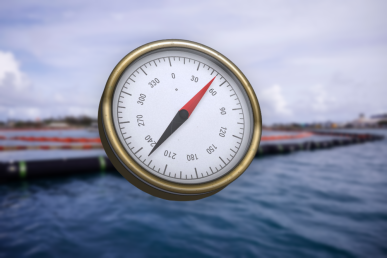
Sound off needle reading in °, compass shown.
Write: 50 °
